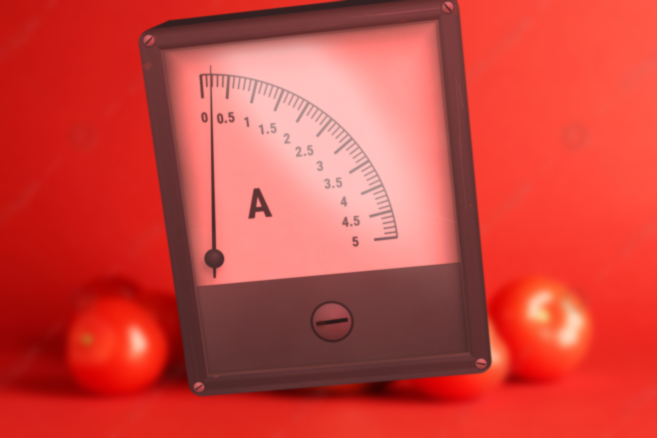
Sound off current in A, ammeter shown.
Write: 0.2 A
